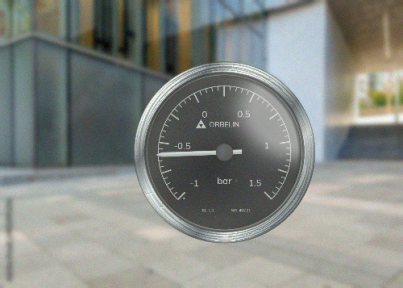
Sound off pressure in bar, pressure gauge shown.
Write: -0.6 bar
